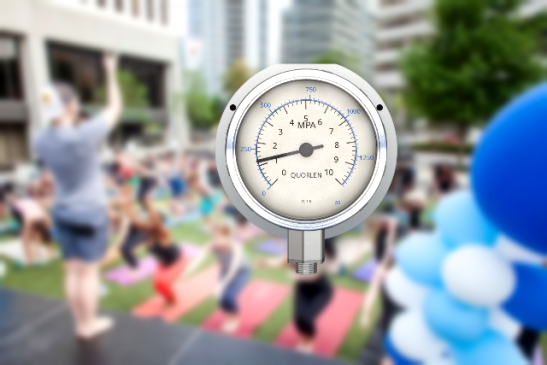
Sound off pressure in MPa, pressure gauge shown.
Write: 1.2 MPa
